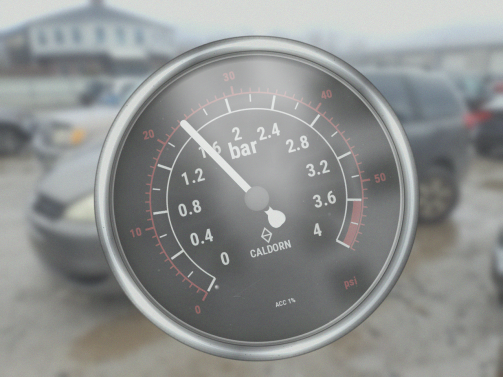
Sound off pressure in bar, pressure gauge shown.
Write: 1.6 bar
